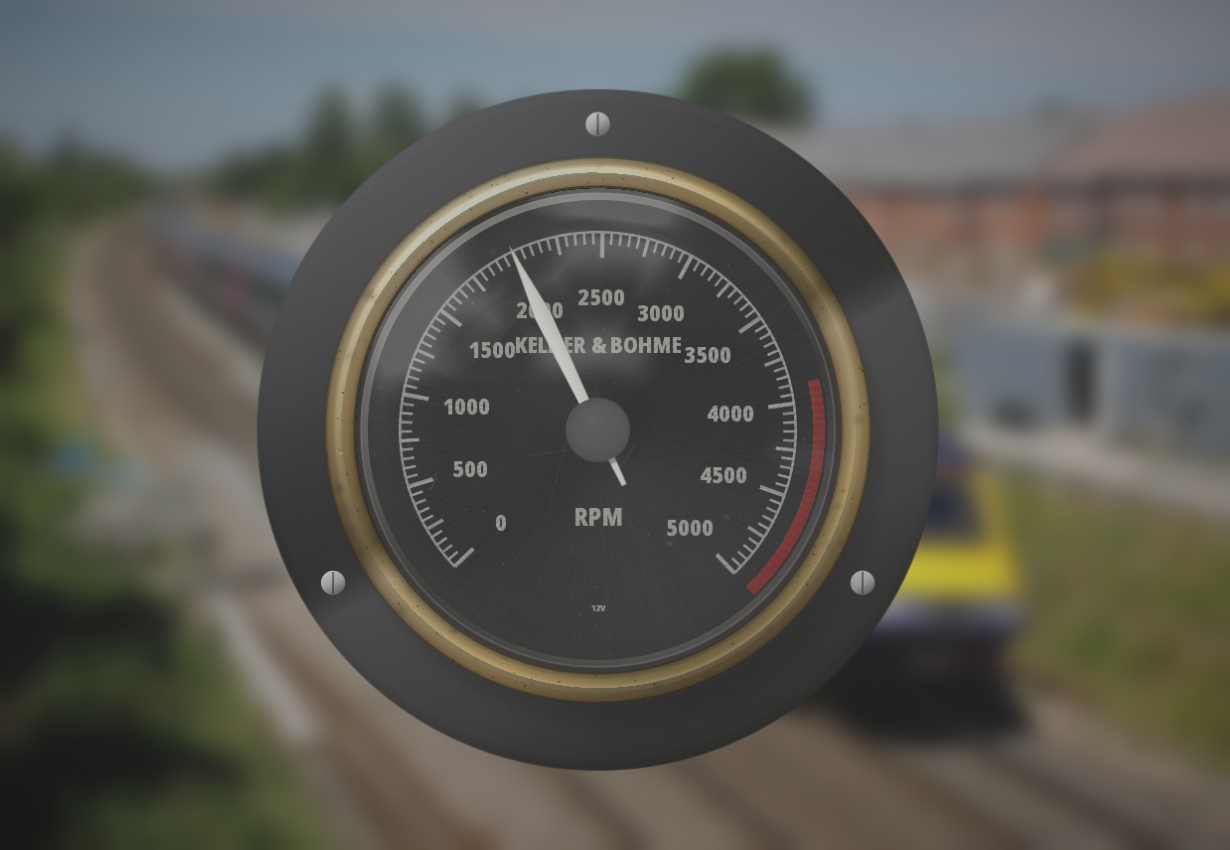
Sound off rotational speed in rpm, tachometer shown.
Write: 2000 rpm
